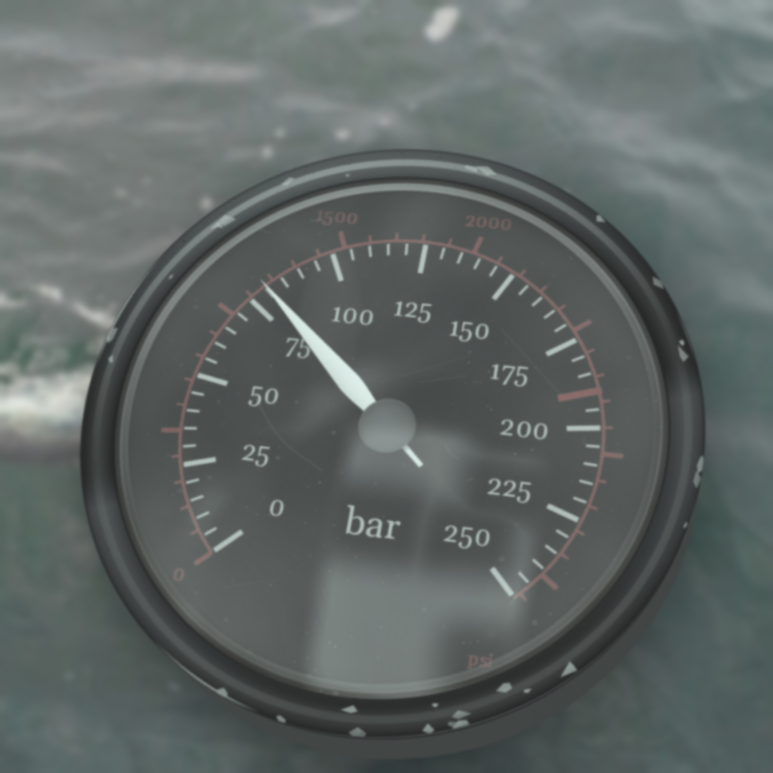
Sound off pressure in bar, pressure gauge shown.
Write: 80 bar
